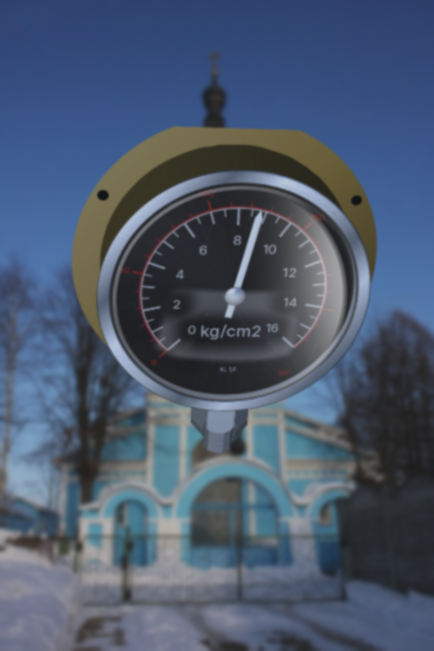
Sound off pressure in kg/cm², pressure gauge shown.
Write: 8.75 kg/cm²
